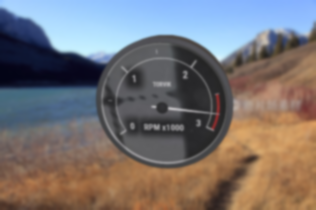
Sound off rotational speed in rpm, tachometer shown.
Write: 2750 rpm
